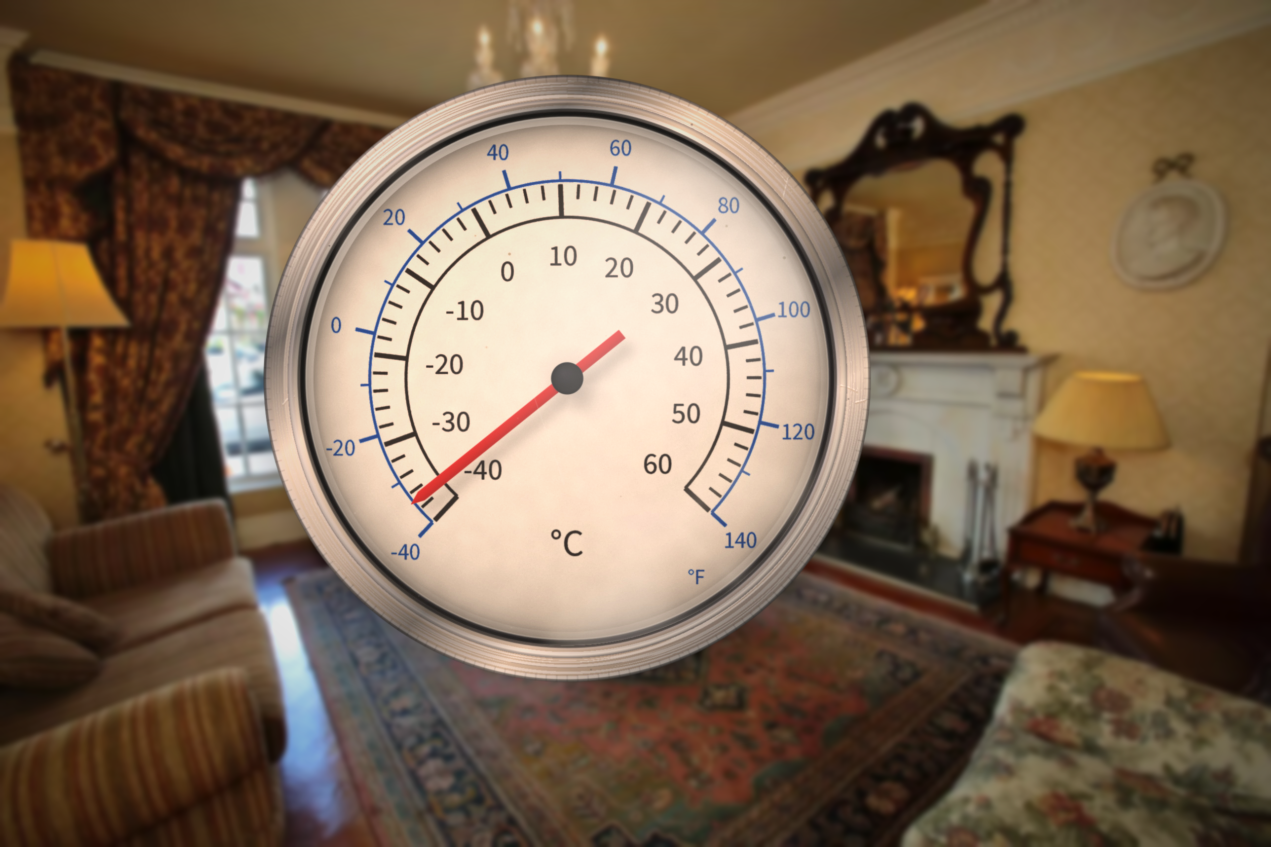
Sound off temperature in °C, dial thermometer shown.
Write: -37 °C
